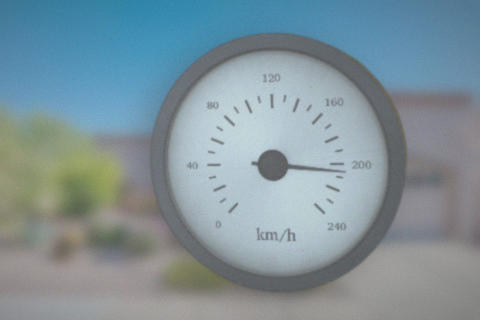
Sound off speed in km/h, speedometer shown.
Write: 205 km/h
